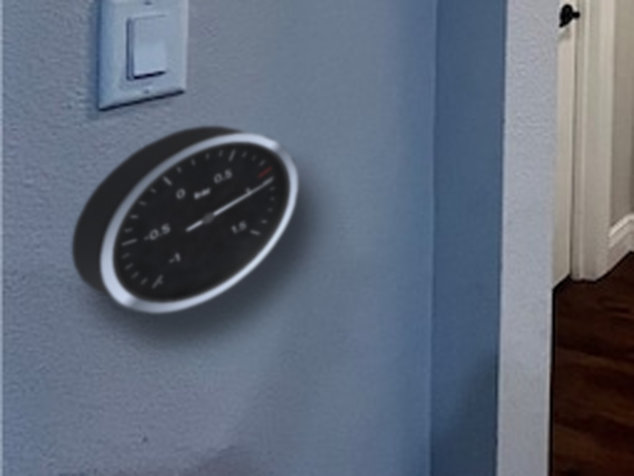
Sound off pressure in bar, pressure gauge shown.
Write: 1 bar
